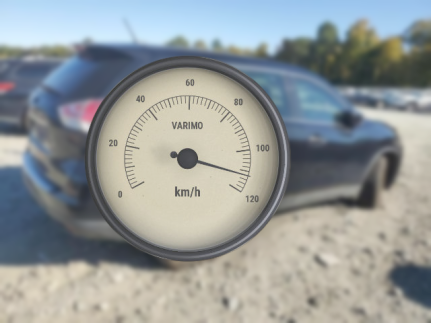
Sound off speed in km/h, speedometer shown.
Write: 112 km/h
